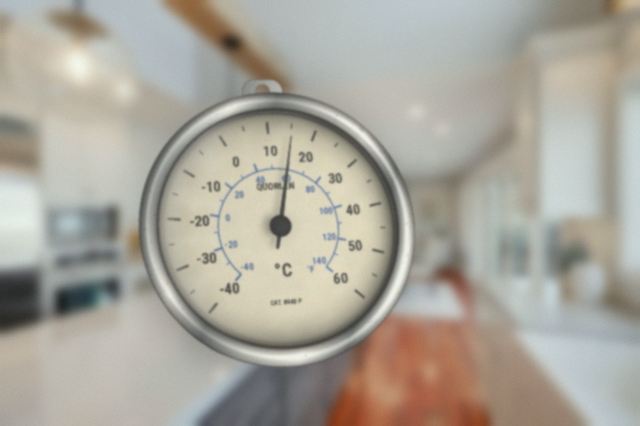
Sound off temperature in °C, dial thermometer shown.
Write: 15 °C
